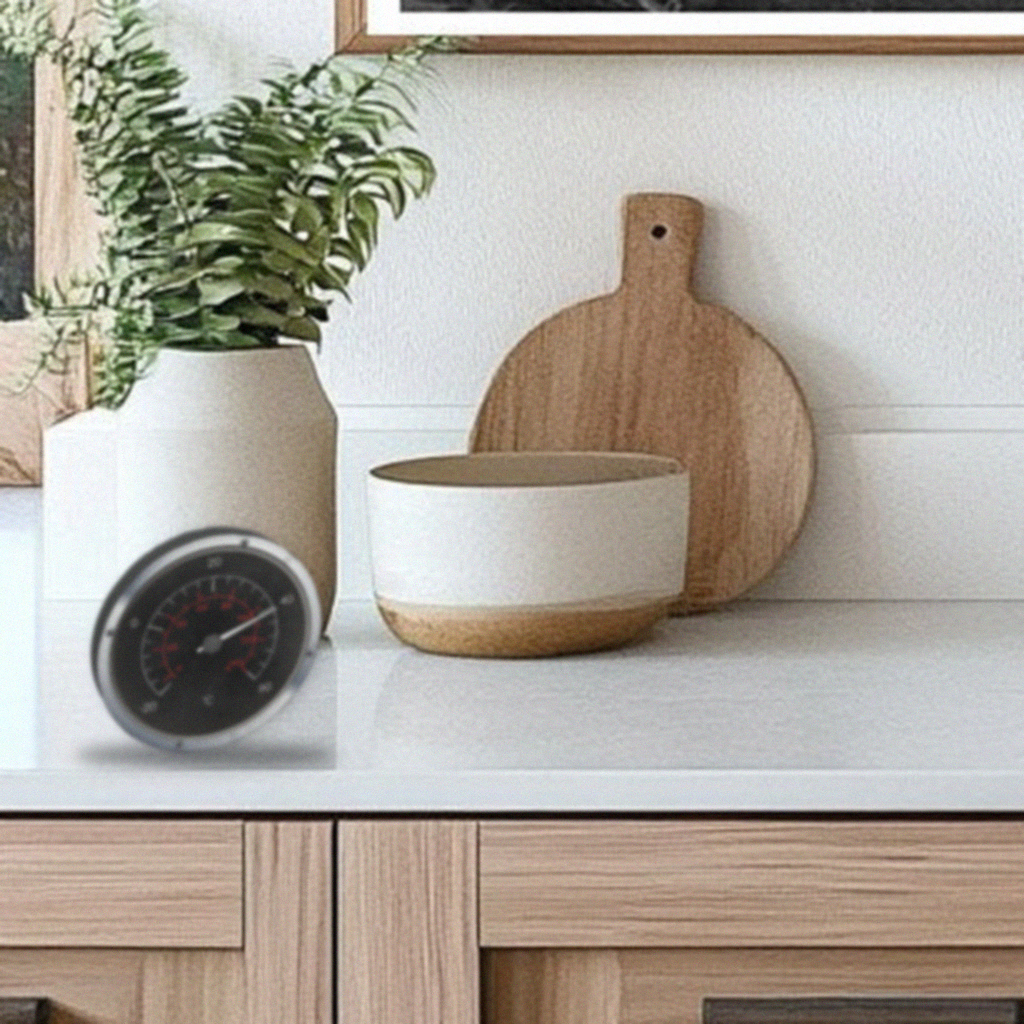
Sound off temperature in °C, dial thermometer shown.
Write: 40 °C
